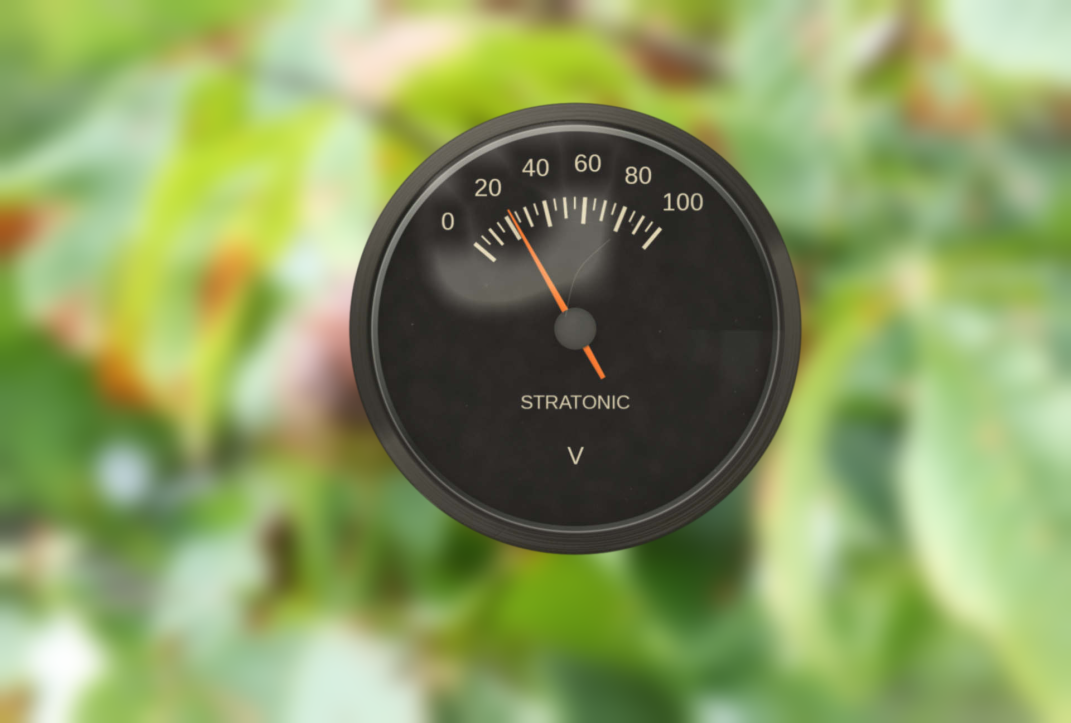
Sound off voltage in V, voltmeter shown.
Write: 22.5 V
